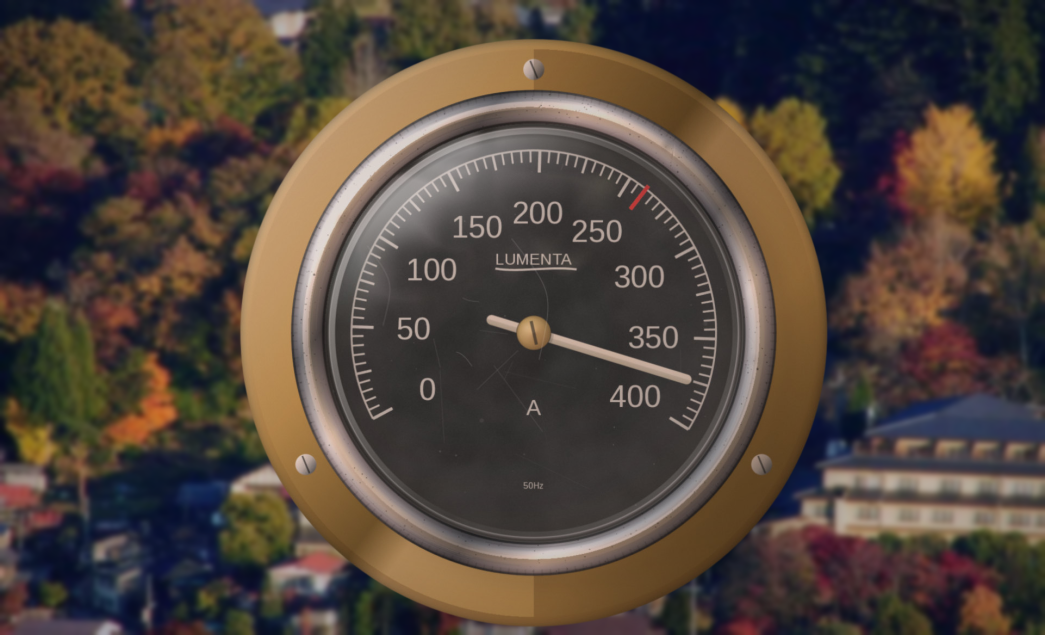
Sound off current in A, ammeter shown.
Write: 375 A
